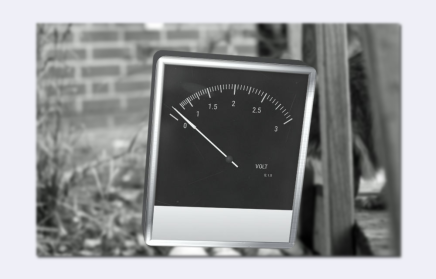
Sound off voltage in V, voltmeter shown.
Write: 0.5 V
